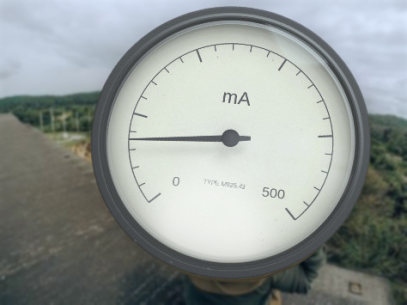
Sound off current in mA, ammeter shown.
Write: 70 mA
